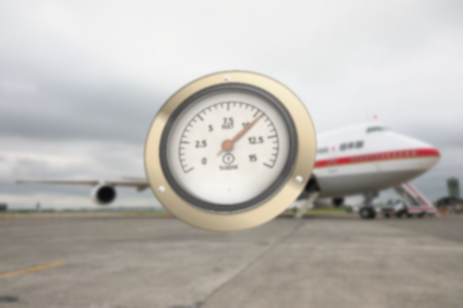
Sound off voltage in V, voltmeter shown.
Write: 10.5 V
